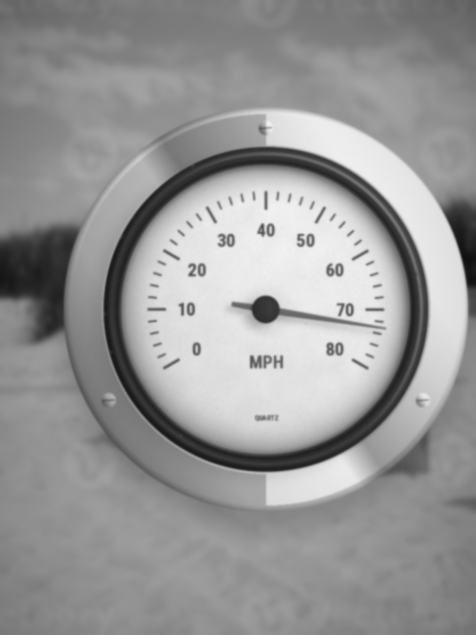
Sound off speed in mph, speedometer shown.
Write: 73 mph
